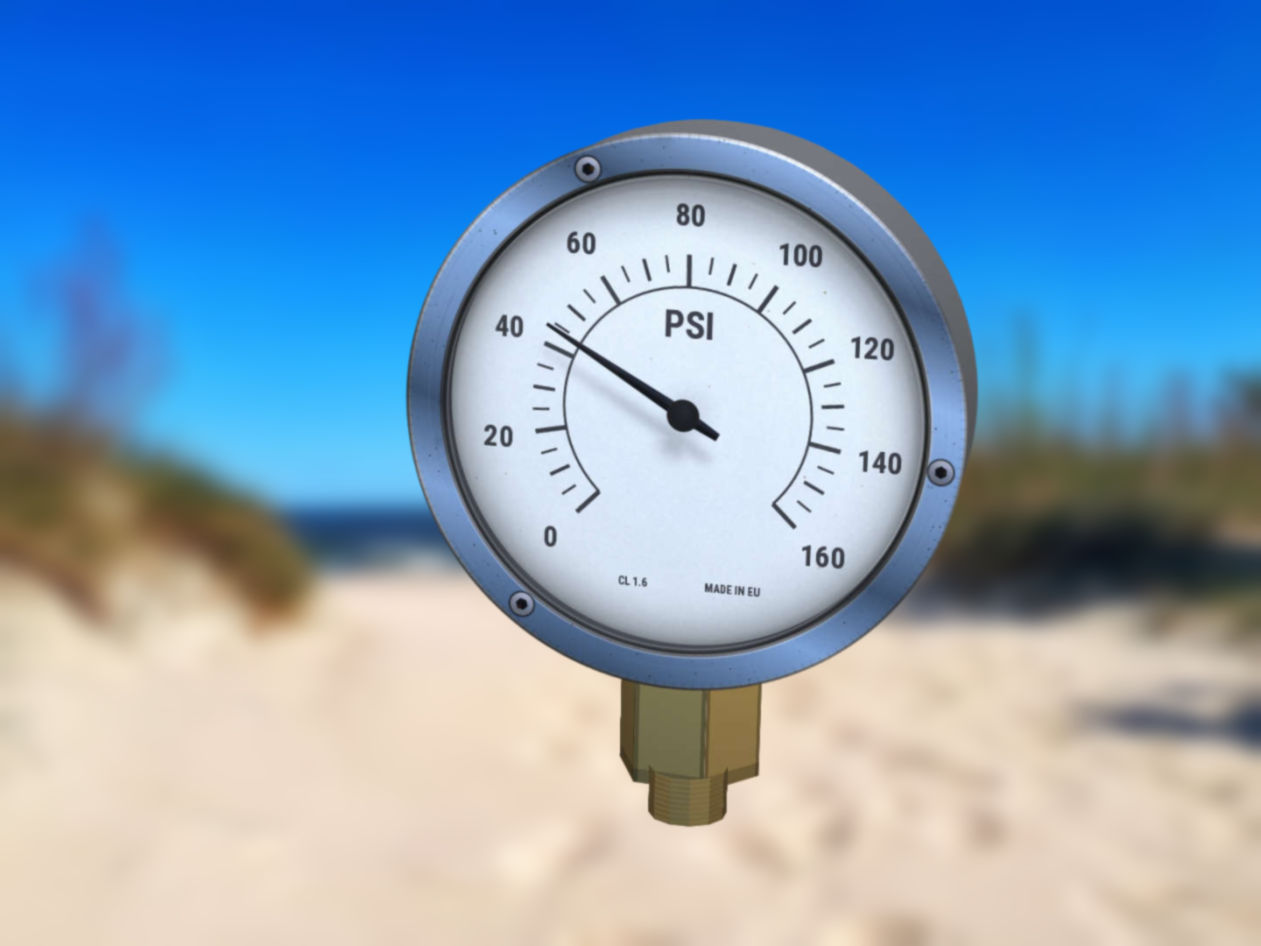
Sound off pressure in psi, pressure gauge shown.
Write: 45 psi
